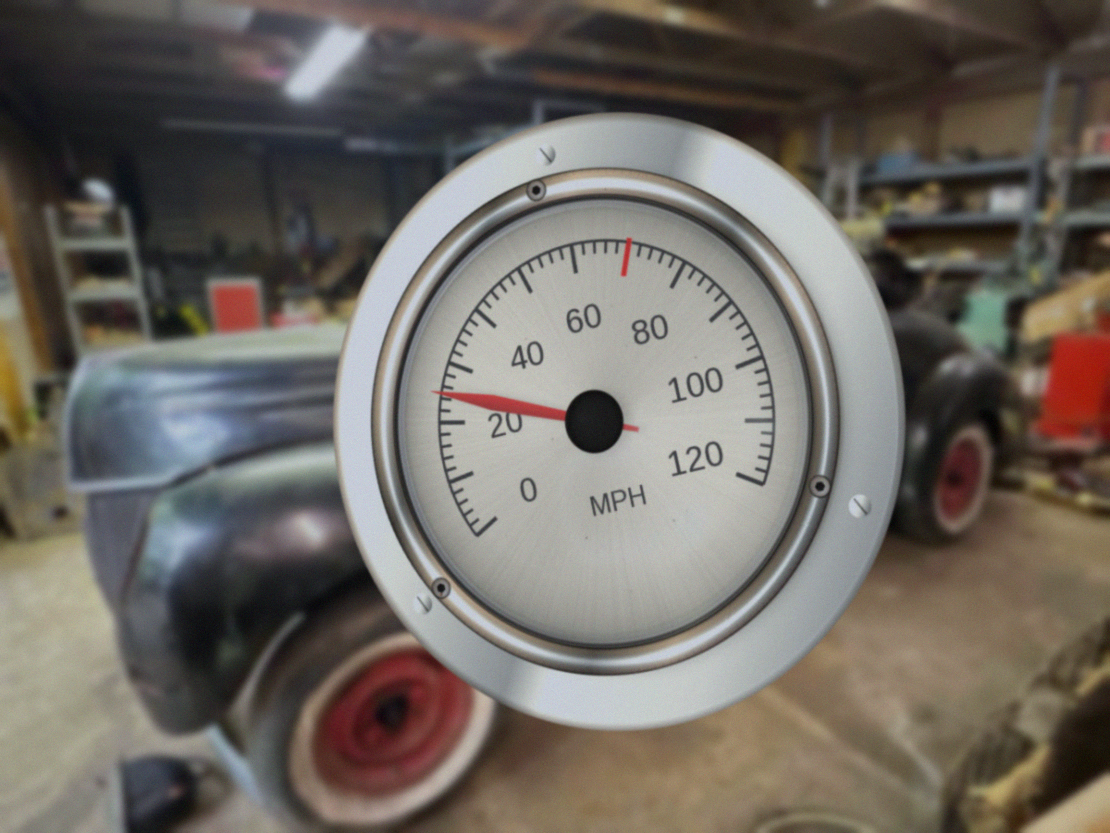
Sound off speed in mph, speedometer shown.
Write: 25 mph
